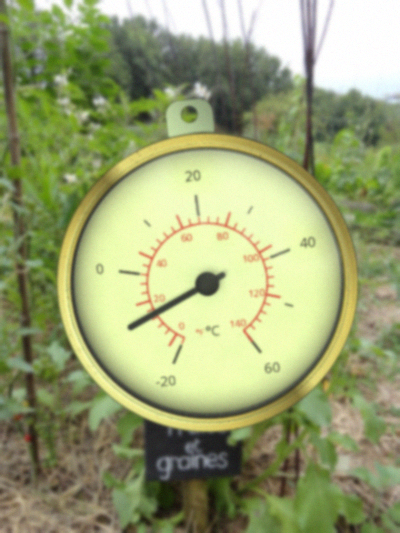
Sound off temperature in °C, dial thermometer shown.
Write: -10 °C
